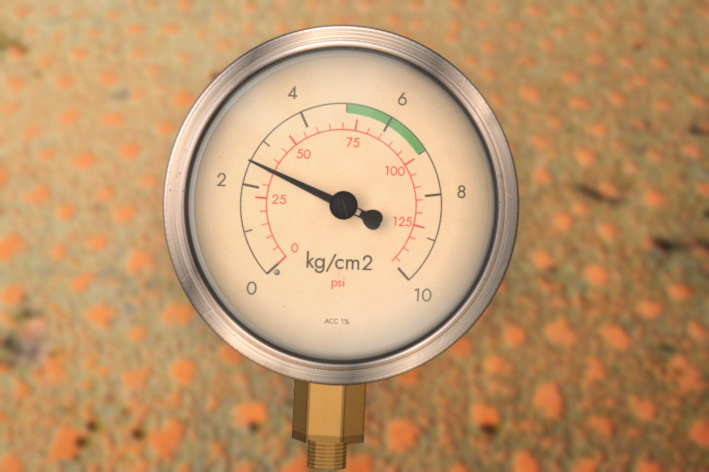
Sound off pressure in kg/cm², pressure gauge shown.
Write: 2.5 kg/cm²
